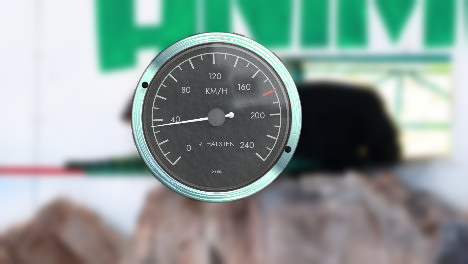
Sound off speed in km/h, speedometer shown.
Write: 35 km/h
